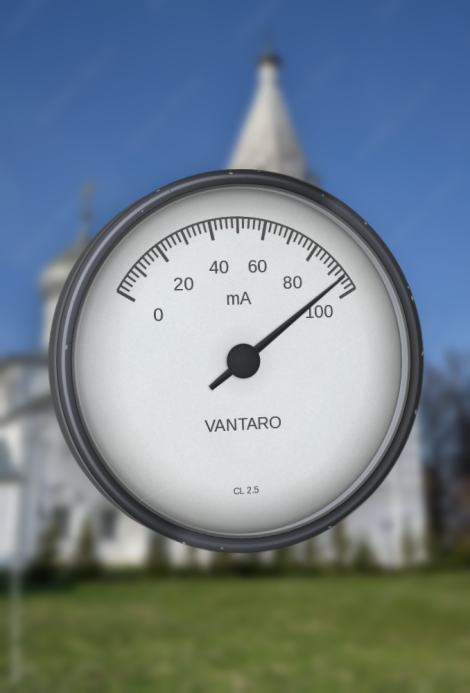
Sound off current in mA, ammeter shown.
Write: 94 mA
